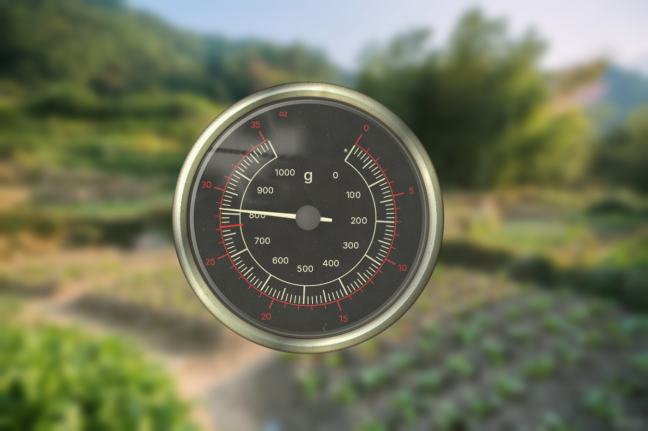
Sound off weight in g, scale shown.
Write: 810 g
